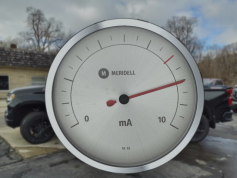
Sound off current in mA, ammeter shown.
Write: 8 mA
